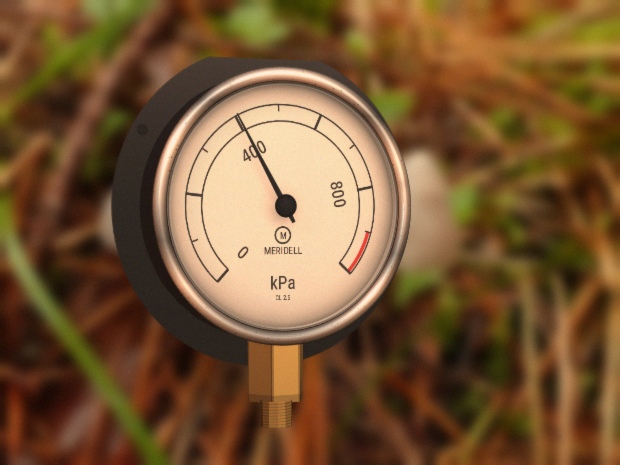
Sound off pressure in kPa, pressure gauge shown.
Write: 400 kPa
